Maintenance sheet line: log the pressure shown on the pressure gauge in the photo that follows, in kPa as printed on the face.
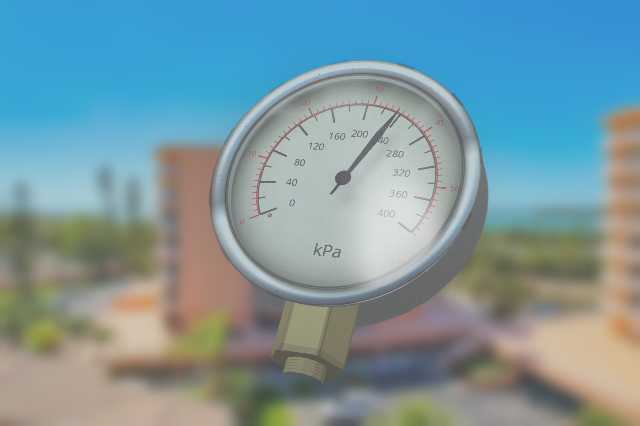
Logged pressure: 240 kPa
